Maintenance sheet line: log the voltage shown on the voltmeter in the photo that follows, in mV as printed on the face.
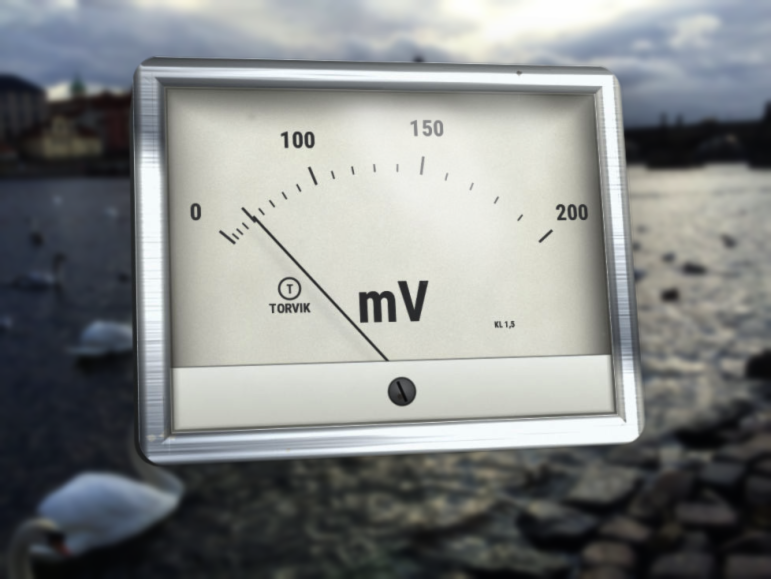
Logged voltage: 50 mV
